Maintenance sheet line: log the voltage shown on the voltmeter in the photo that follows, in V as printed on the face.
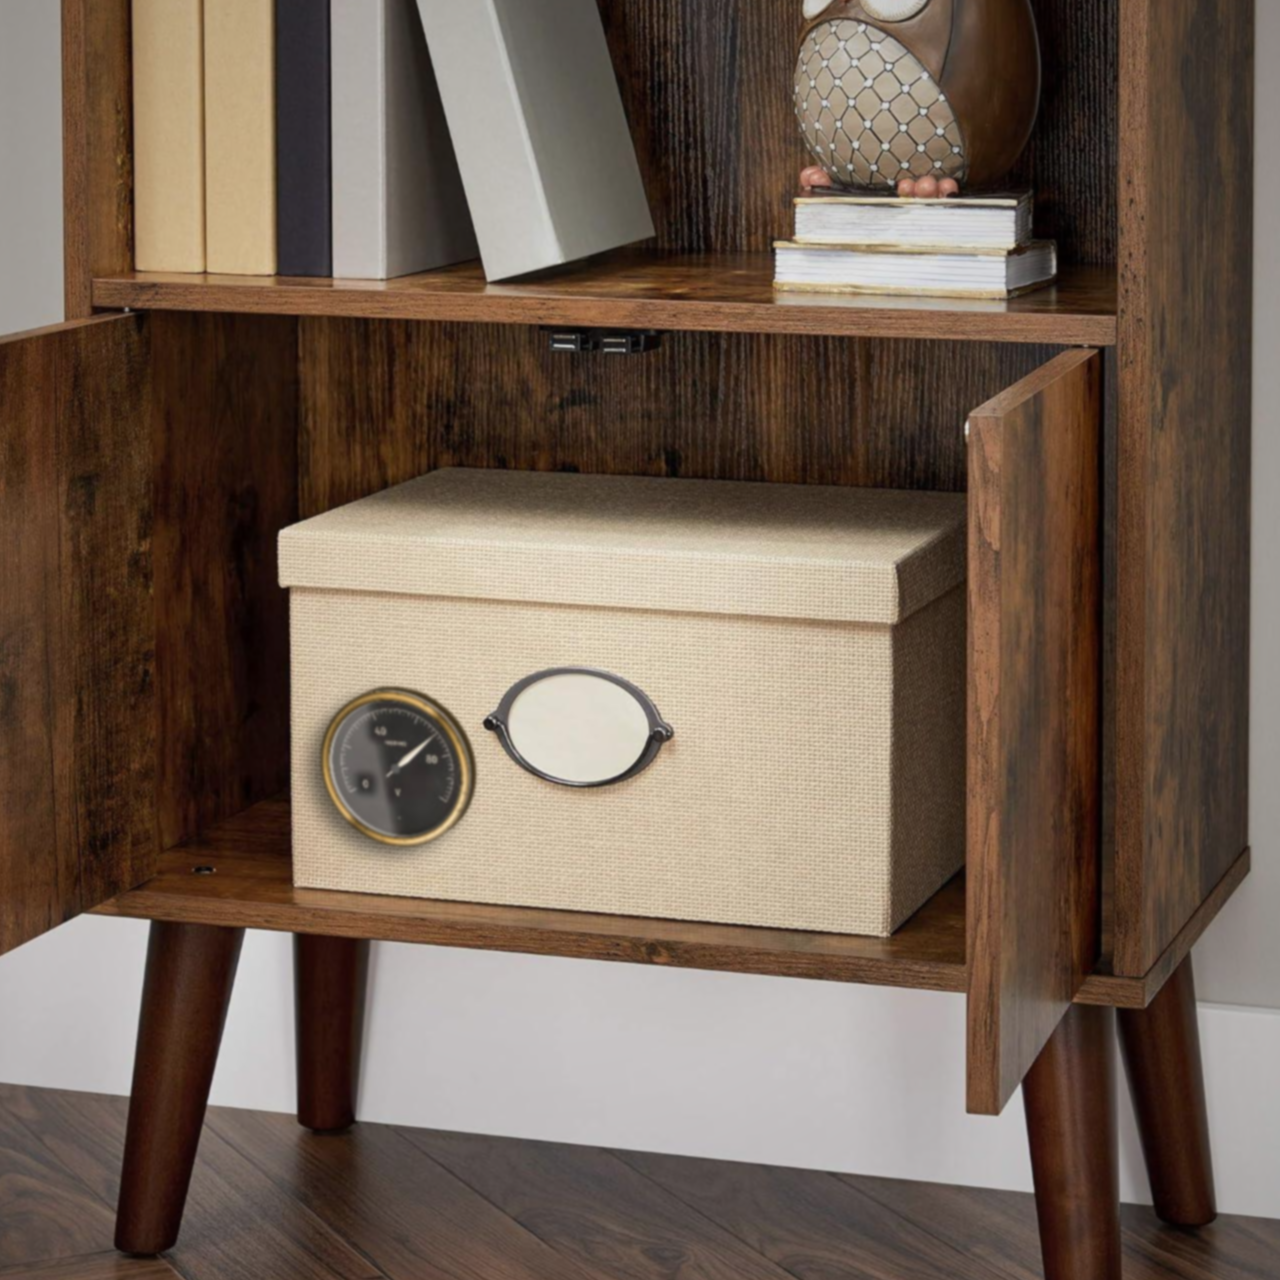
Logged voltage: 70 V
